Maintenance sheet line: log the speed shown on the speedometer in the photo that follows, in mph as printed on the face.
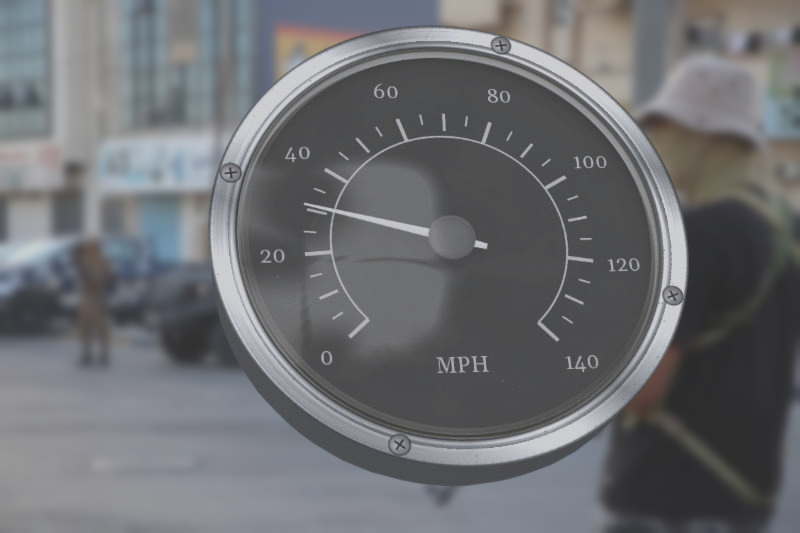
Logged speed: 30 mph
